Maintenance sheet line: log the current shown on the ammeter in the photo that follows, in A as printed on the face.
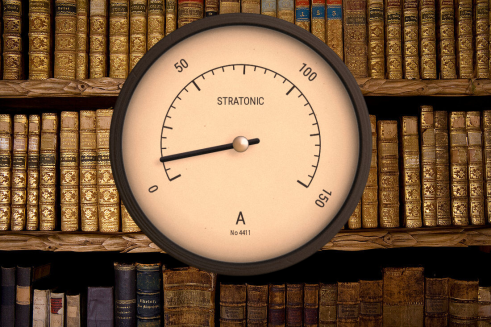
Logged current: 10 A
